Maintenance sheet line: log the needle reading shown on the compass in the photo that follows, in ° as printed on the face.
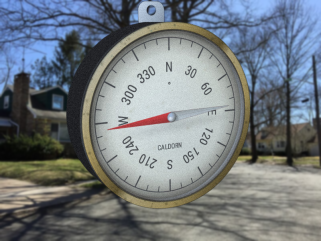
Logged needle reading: 265 °
